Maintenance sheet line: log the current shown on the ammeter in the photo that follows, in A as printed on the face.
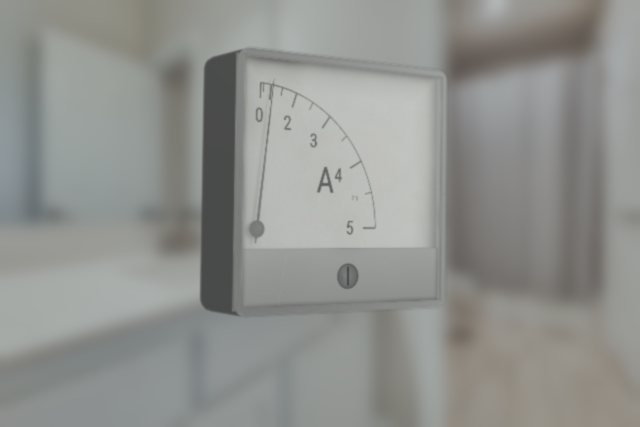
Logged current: 1 A
